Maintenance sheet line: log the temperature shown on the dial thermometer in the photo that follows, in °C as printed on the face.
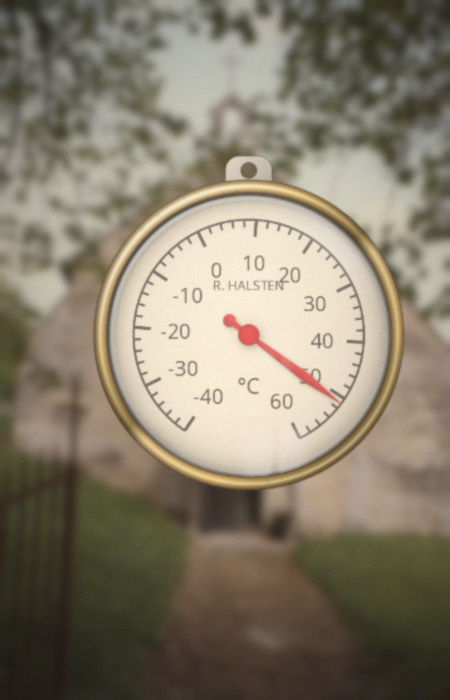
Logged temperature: 51 °C
